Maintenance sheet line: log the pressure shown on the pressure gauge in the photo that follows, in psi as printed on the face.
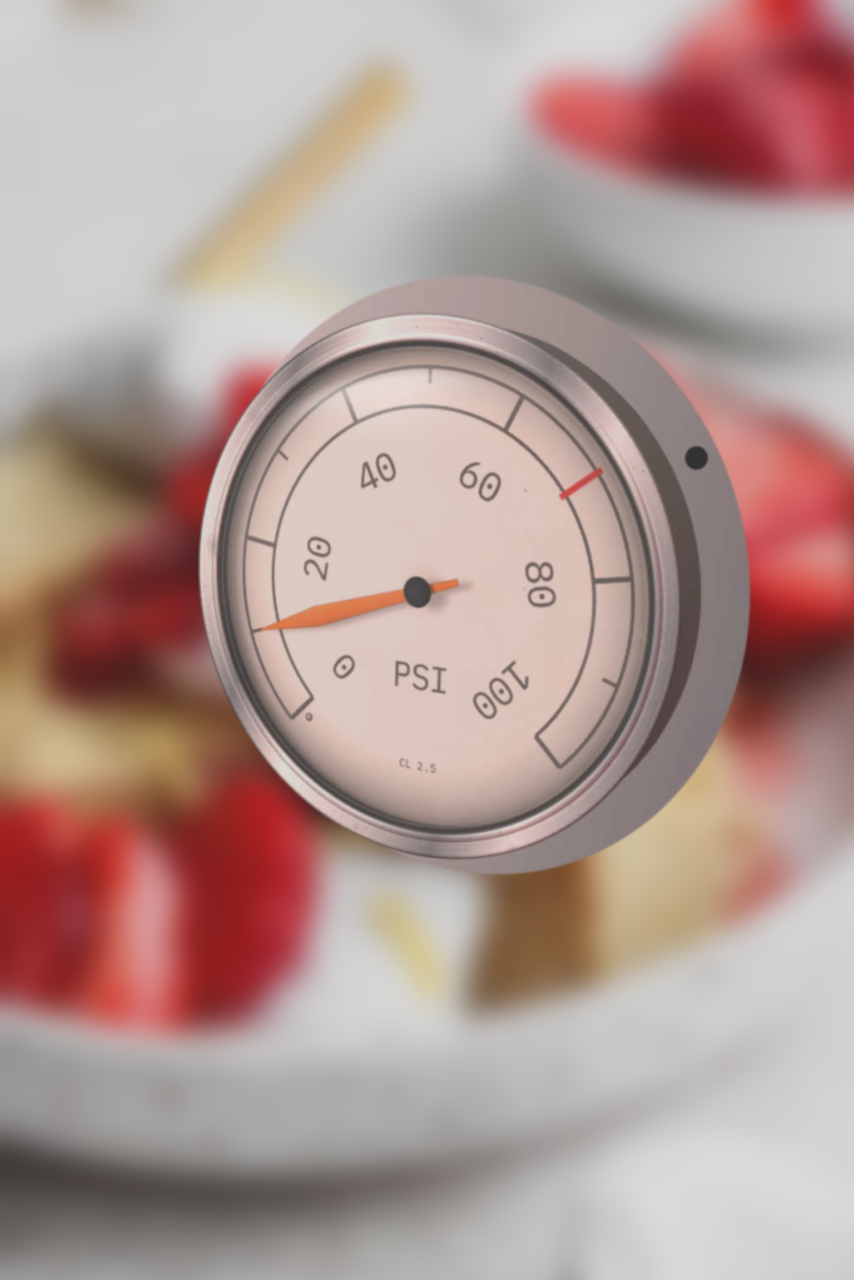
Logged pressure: 10 psi
